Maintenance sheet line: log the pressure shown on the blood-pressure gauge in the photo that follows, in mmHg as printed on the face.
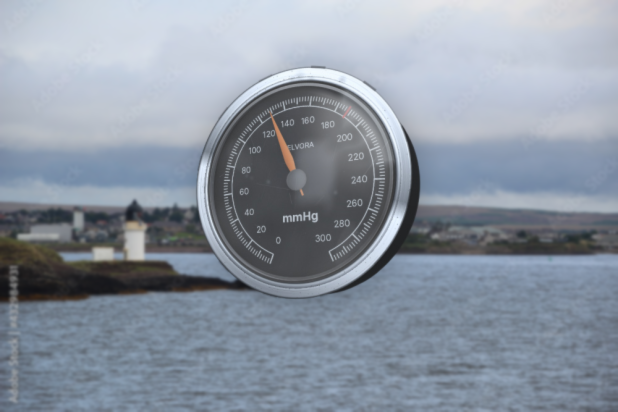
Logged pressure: 130 mmHg
